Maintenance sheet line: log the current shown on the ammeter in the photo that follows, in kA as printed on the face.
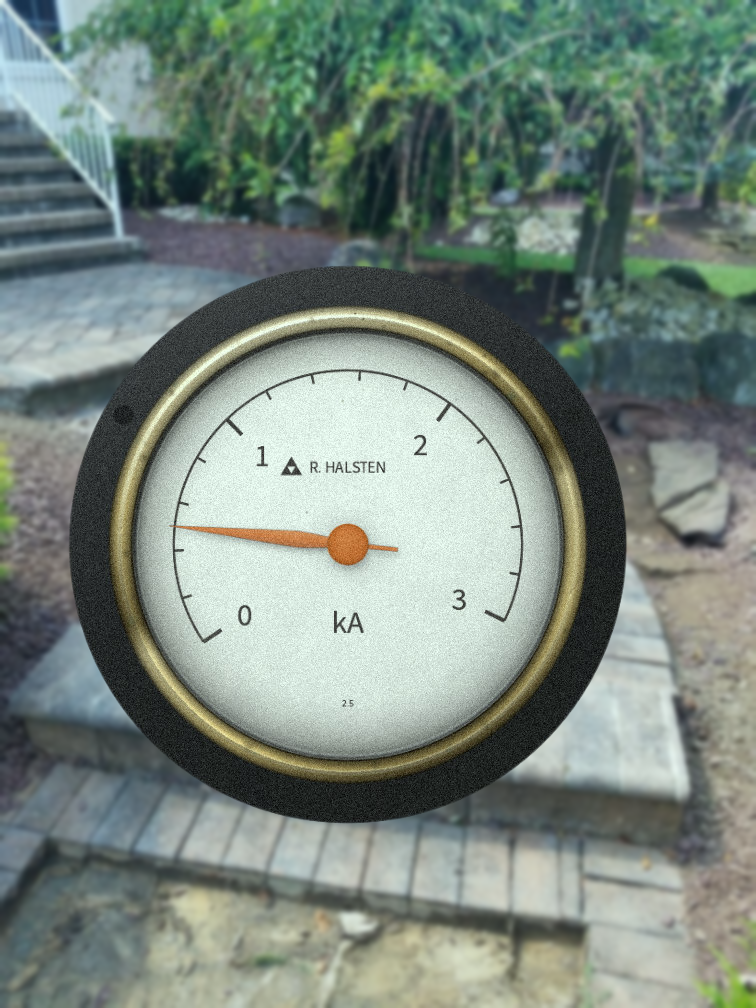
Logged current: 0.5 kA
